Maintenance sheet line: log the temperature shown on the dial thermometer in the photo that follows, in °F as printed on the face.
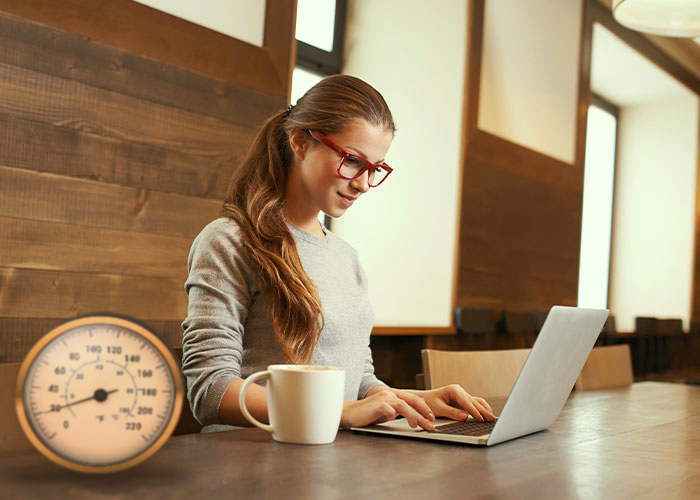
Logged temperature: 20 °F
